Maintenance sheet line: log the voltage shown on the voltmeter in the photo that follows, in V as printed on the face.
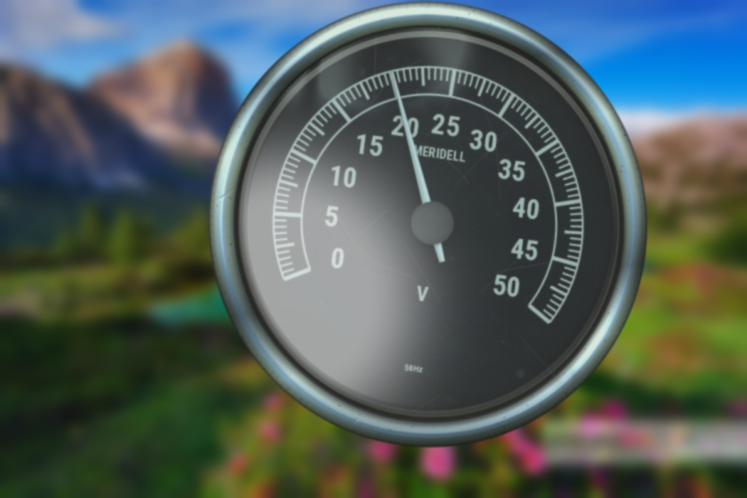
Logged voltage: 20 V
